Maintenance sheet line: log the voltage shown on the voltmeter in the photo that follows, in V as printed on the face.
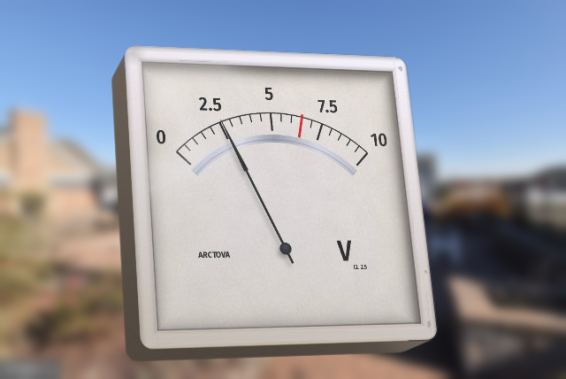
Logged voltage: 2.5 V
